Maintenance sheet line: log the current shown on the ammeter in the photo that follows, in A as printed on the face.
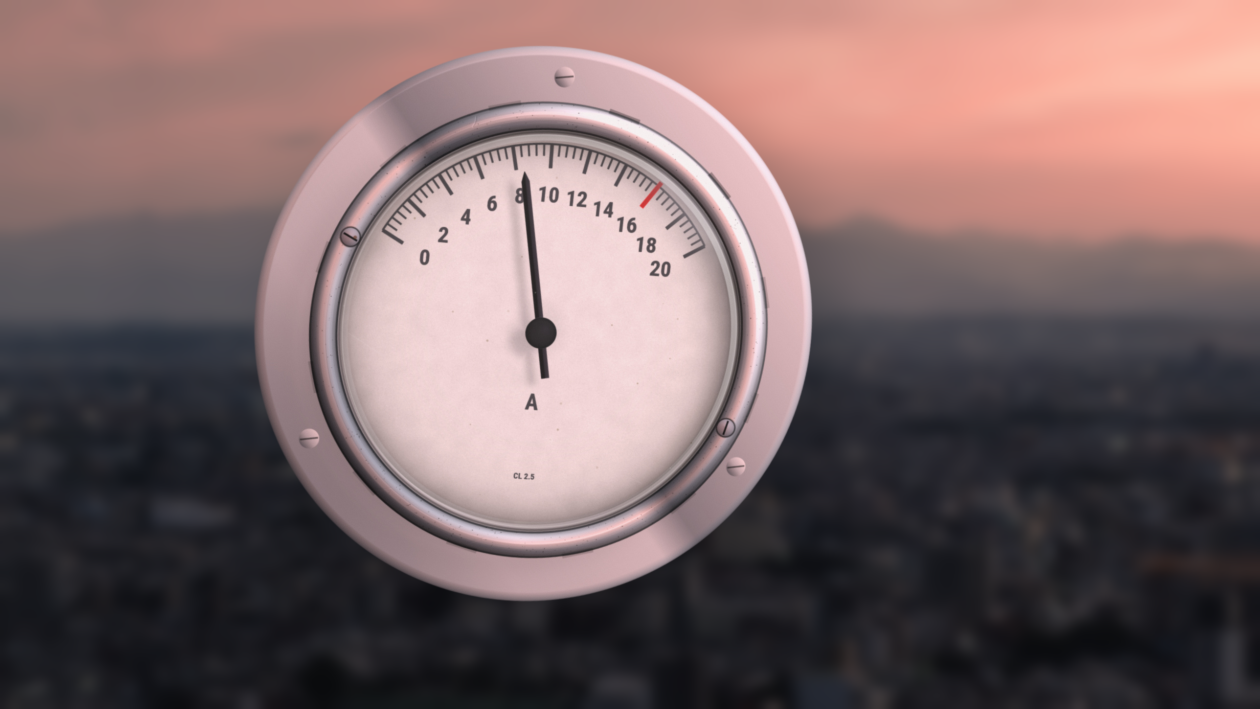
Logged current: 8.4 A
